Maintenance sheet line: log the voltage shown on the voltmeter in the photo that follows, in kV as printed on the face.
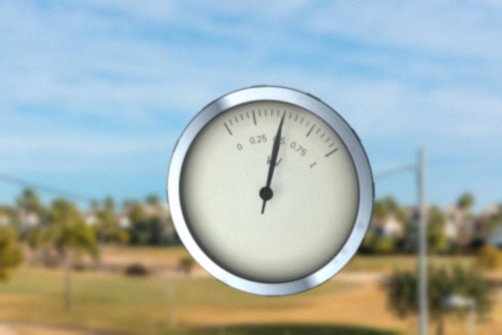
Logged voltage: 0.5 kV
